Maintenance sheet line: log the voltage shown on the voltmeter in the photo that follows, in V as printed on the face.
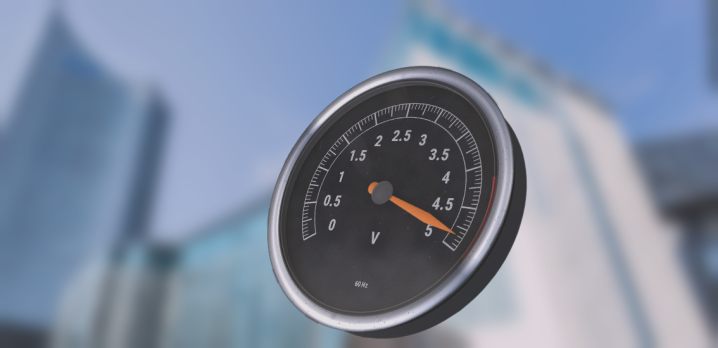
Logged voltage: 4.85 V
